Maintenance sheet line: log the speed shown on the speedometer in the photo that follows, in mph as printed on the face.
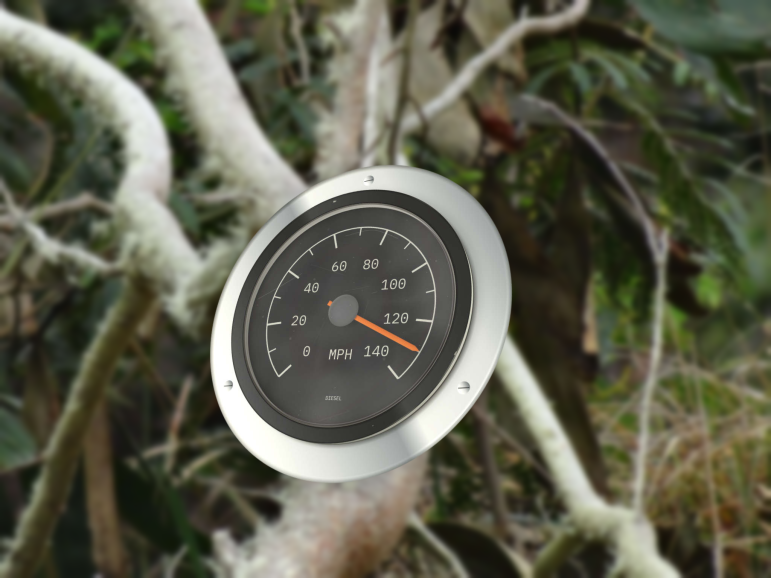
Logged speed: 130 mph
